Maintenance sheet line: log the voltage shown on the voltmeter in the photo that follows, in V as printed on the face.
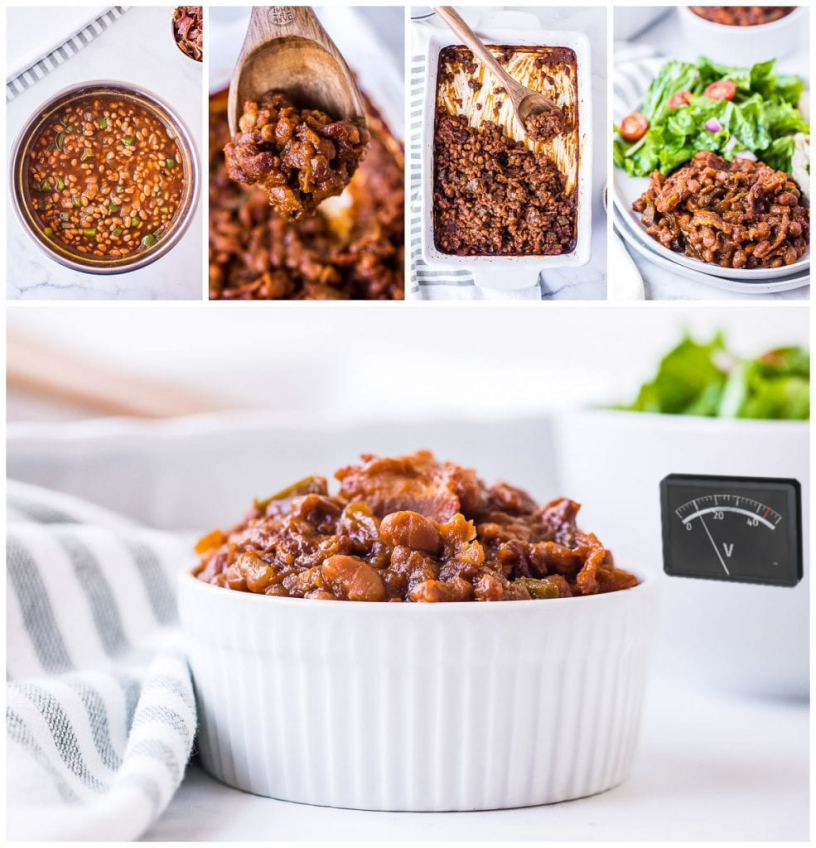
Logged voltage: 10 V
